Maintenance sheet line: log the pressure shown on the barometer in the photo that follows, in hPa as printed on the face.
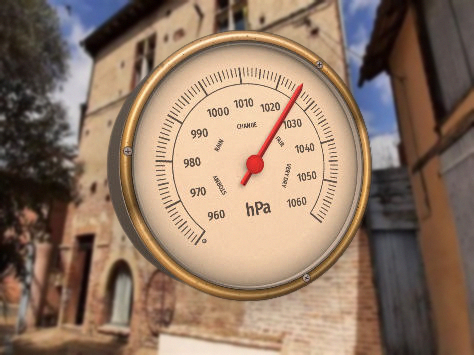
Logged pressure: 1025 hPa
